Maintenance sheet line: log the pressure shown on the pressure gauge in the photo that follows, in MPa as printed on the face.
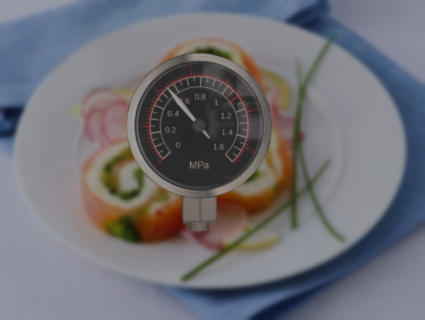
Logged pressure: 0.55 MPa
